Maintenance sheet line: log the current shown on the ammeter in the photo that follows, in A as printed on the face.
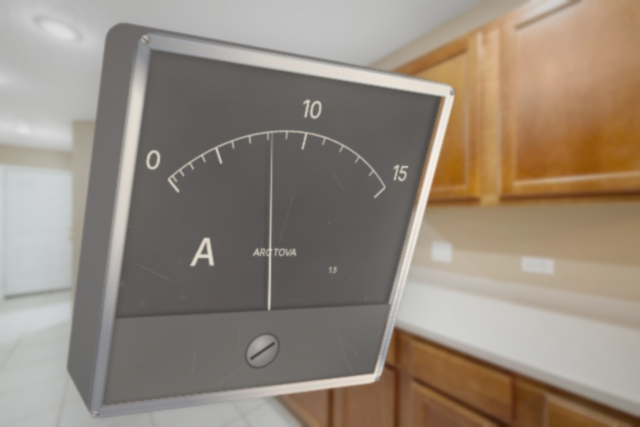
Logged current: 8 A
